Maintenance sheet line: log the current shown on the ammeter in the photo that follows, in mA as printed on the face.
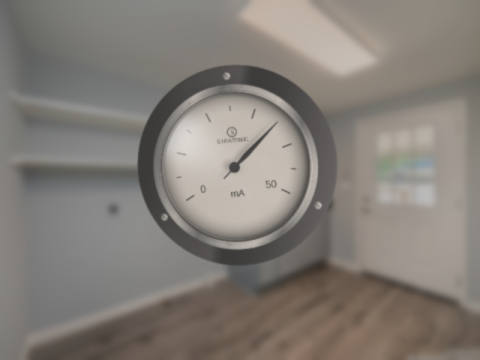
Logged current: 35 mA
